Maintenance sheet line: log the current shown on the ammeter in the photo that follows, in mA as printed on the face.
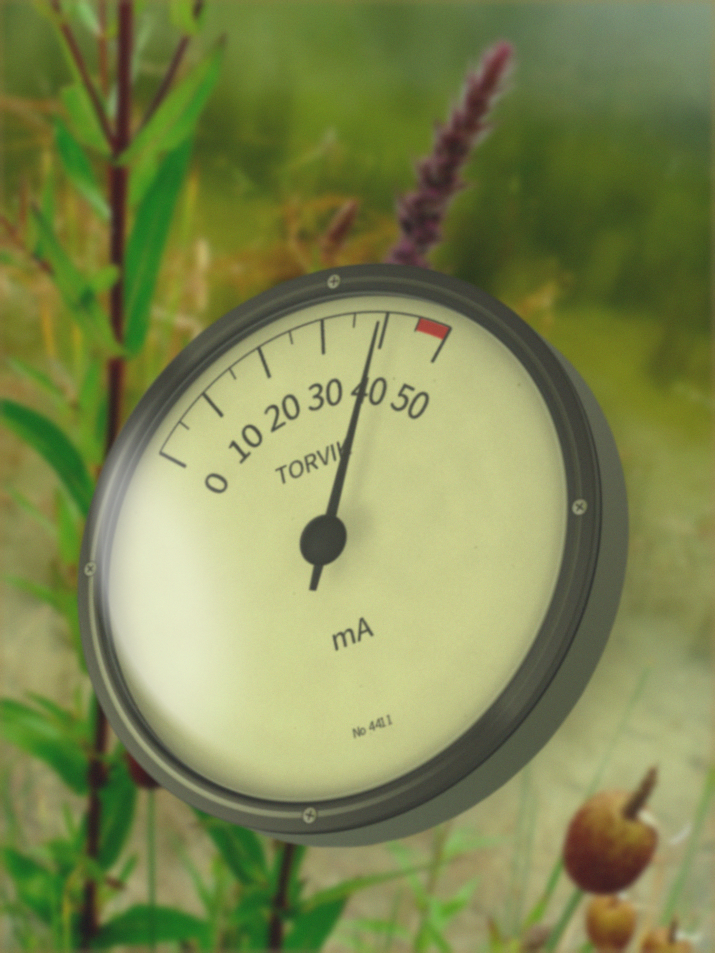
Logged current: 40 mA
